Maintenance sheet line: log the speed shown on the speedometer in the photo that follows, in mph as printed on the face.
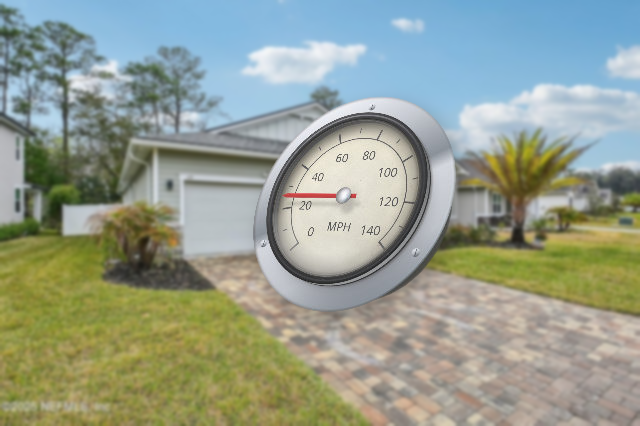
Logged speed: 25 mph
